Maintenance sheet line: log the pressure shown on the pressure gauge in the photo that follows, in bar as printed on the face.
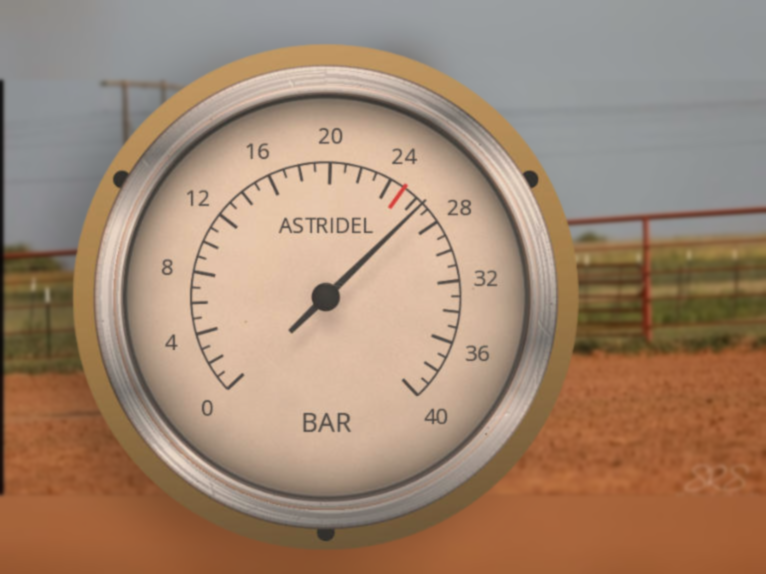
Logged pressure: 26.5 bar
